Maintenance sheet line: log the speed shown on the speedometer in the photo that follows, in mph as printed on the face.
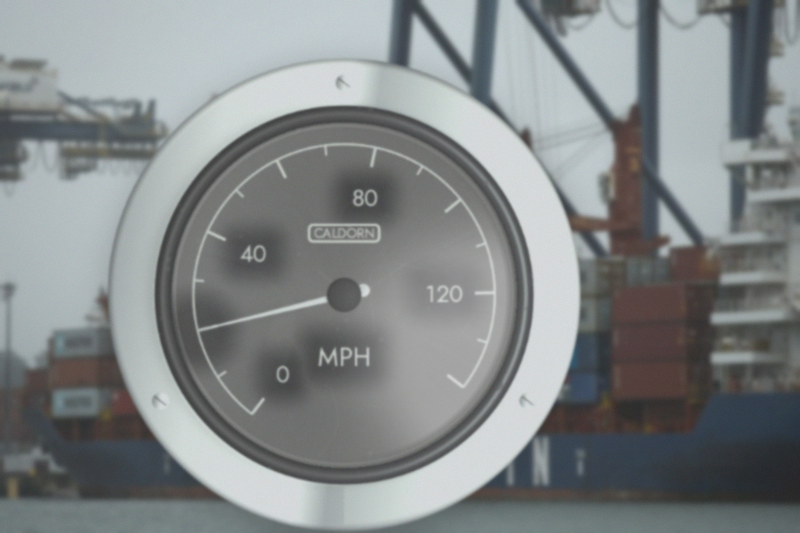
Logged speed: 20 mph
